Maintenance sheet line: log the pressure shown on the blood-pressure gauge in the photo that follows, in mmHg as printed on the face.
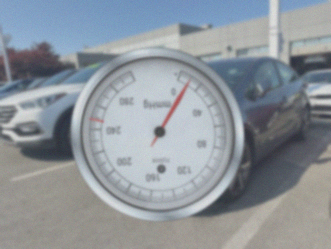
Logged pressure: 10 mmHg
